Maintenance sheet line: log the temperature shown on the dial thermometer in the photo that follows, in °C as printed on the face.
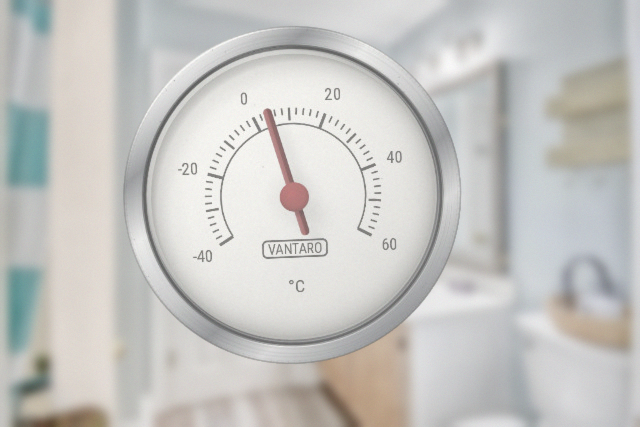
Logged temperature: 4 °C
